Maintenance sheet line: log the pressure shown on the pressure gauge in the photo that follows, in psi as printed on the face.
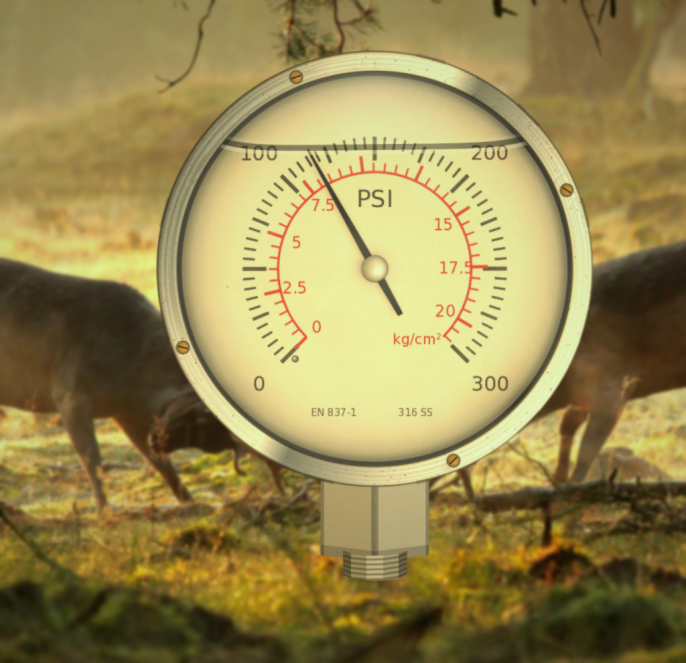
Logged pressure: 117.5 psi
